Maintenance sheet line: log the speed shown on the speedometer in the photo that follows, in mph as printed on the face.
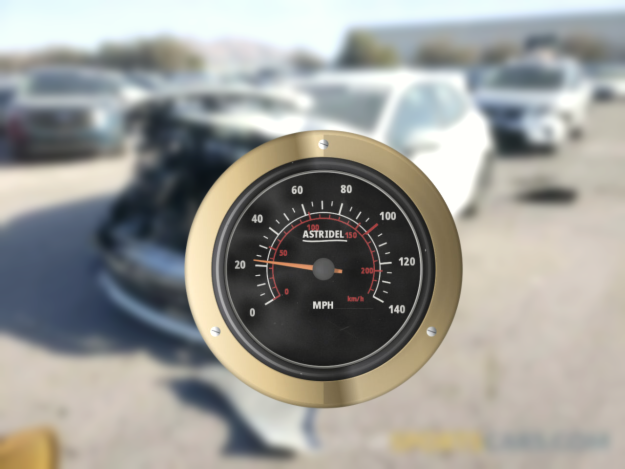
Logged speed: 22.5 mph
